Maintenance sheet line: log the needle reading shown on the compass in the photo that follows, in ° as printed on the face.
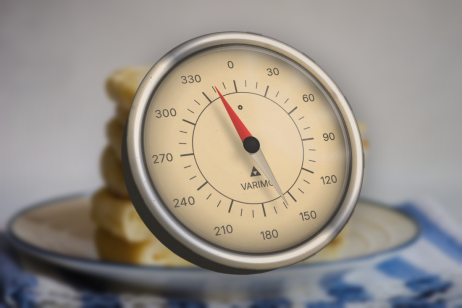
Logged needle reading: 340 °
